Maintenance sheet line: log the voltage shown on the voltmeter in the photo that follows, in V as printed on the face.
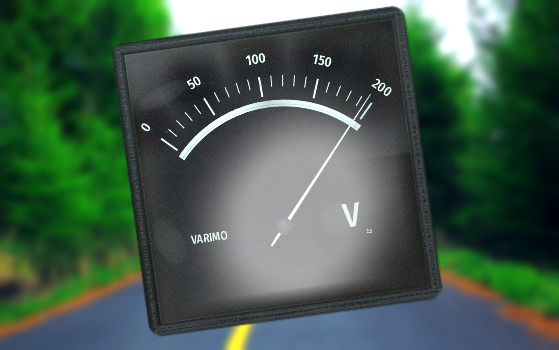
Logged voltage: 195 V
